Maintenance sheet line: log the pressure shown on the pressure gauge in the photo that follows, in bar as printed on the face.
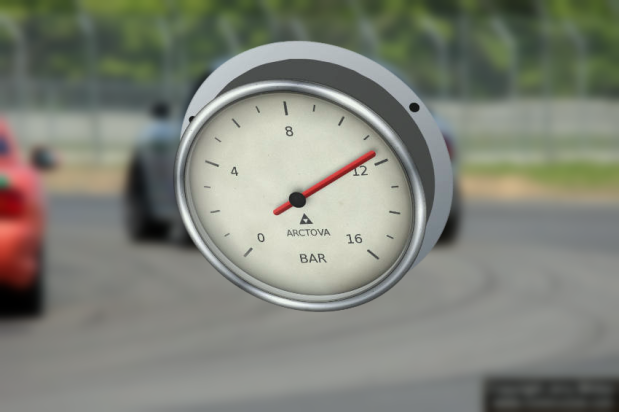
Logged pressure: 11.5 bar
